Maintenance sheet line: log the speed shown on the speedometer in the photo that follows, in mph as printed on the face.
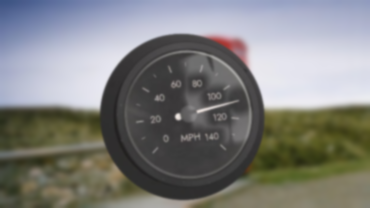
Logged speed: 110 mph
